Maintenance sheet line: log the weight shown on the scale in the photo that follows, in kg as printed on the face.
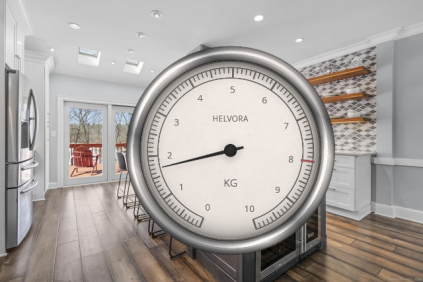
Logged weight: 1.7 kg
